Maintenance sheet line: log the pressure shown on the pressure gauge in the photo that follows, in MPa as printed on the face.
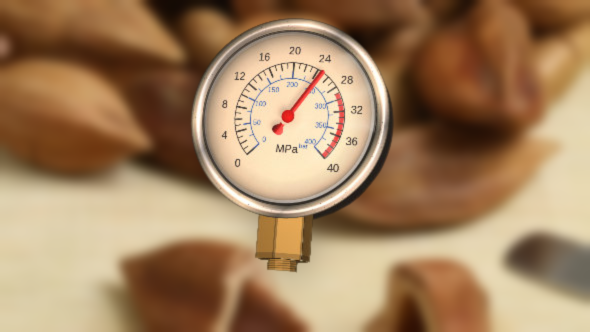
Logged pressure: 25 MPa
